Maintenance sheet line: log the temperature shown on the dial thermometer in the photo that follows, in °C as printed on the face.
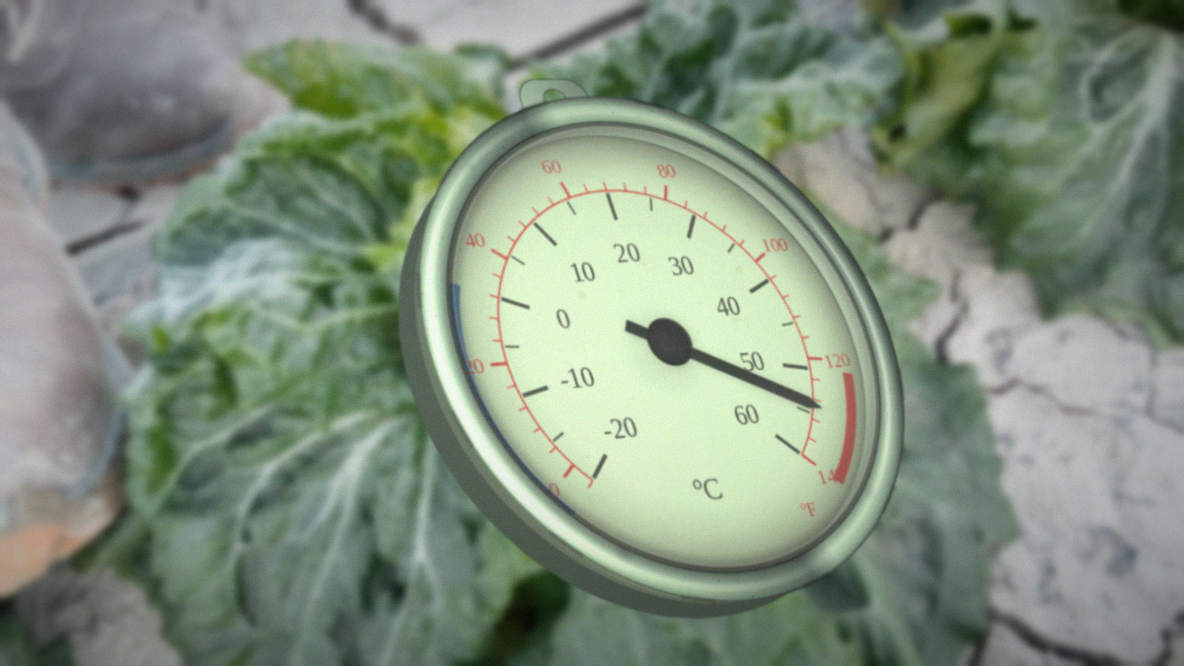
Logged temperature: 55 °C
